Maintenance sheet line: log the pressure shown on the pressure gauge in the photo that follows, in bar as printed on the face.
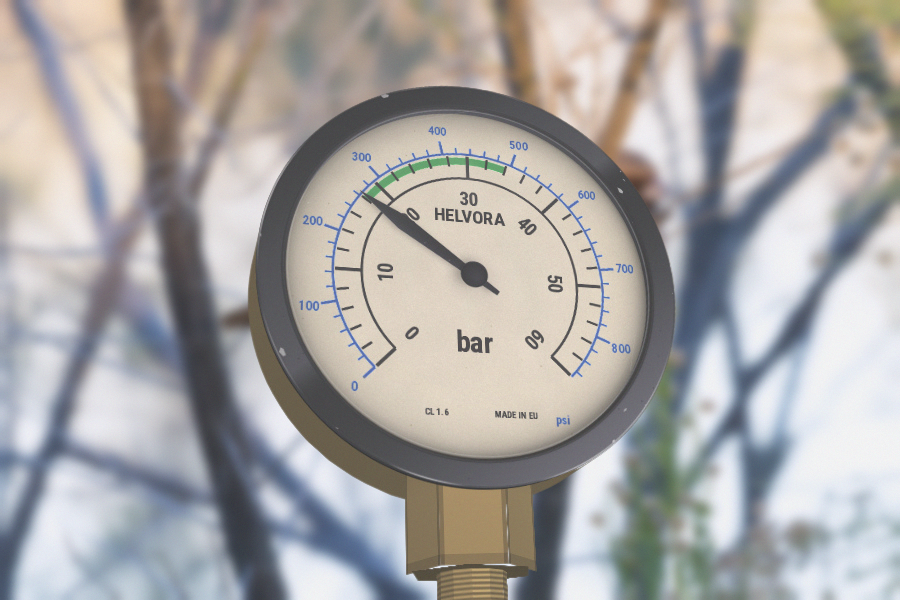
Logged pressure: 18 bar
